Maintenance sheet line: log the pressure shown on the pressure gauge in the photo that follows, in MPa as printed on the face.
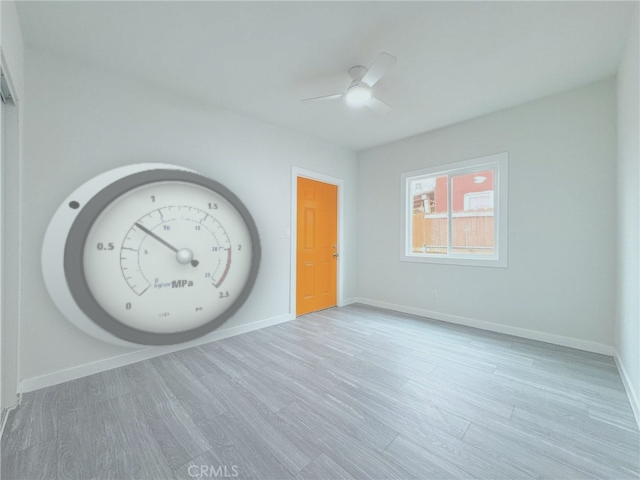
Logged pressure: 0.75 MPa
